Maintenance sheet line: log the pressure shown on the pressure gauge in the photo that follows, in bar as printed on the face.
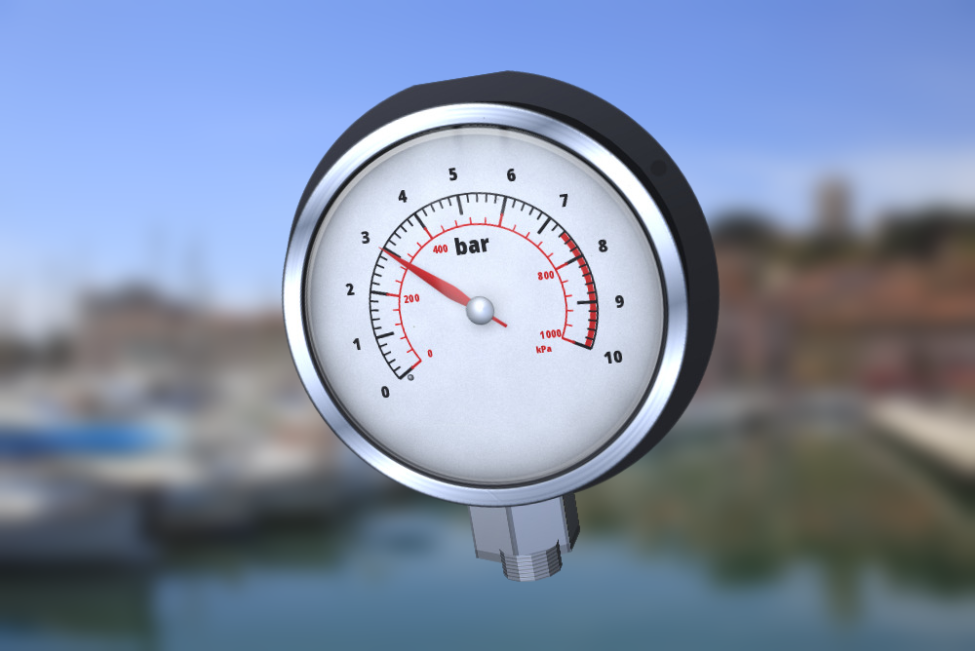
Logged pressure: 3 bar
